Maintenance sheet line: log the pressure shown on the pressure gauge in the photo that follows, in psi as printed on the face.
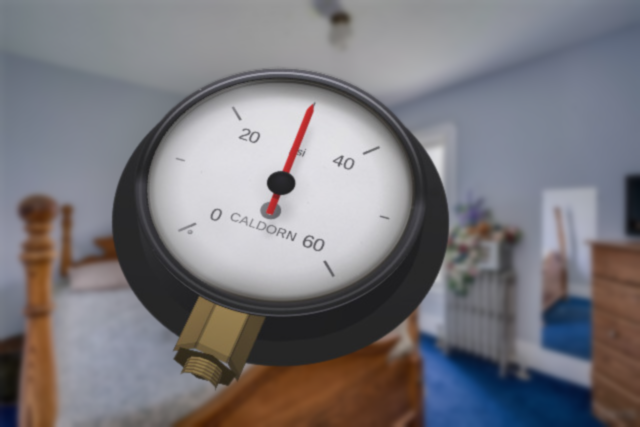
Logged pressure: 30 psi
